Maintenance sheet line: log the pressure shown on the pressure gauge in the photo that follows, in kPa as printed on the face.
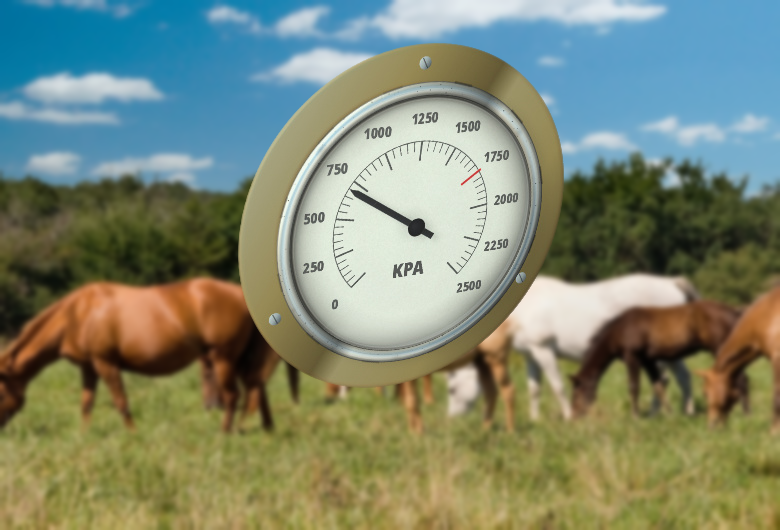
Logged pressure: 700 kPa
